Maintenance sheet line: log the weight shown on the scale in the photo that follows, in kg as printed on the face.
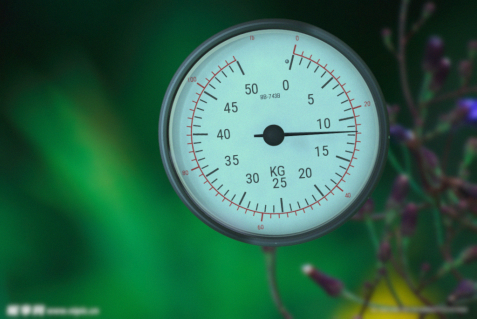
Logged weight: 11.5 kg
